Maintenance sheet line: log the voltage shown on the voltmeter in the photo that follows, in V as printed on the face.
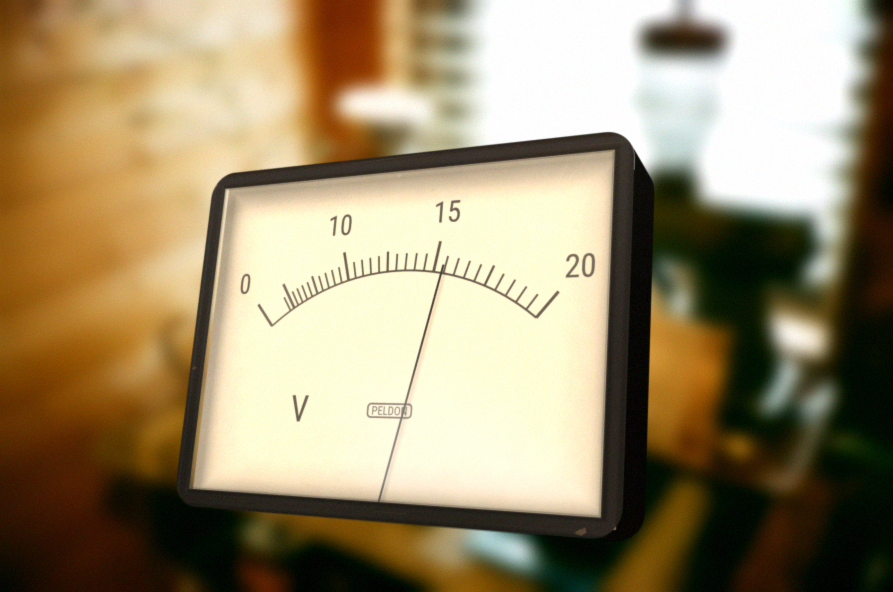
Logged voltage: 15.5 V
